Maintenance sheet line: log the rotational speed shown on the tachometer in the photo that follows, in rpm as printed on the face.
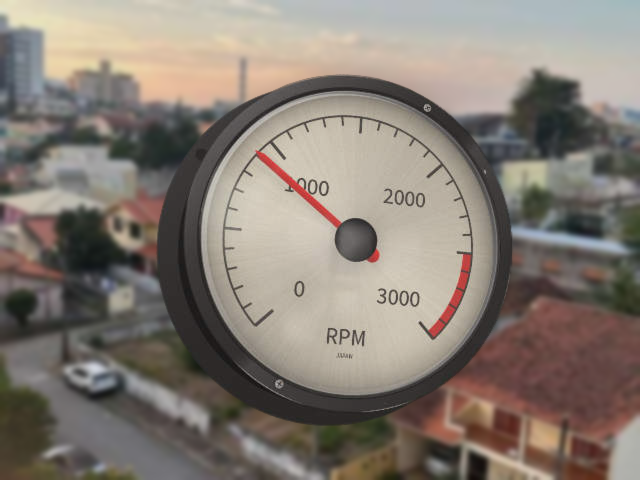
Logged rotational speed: 900 rpm
